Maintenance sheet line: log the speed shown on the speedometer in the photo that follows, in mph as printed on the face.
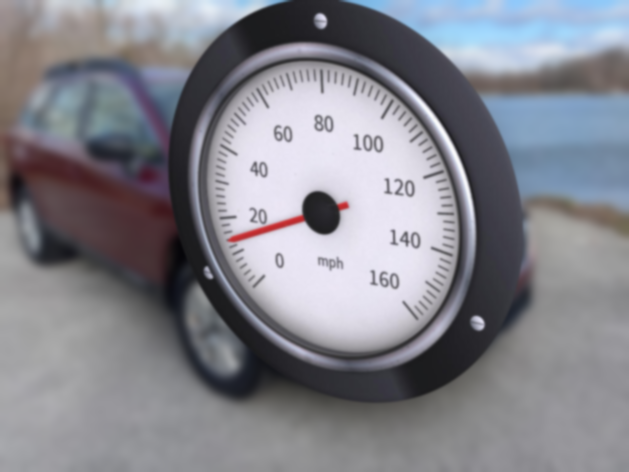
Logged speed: 14 mph
